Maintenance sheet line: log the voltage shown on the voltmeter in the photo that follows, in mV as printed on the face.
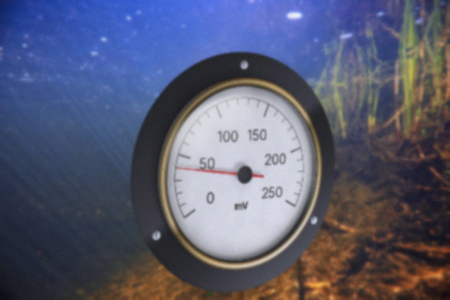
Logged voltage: 40 mV
